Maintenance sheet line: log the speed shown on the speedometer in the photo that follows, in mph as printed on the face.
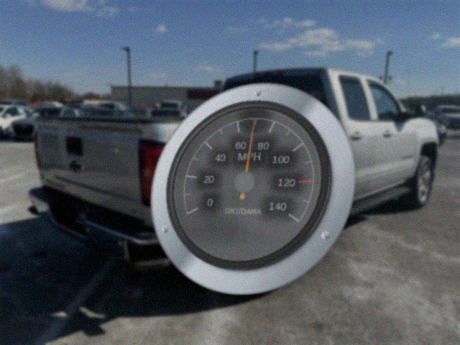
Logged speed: 70 mph
